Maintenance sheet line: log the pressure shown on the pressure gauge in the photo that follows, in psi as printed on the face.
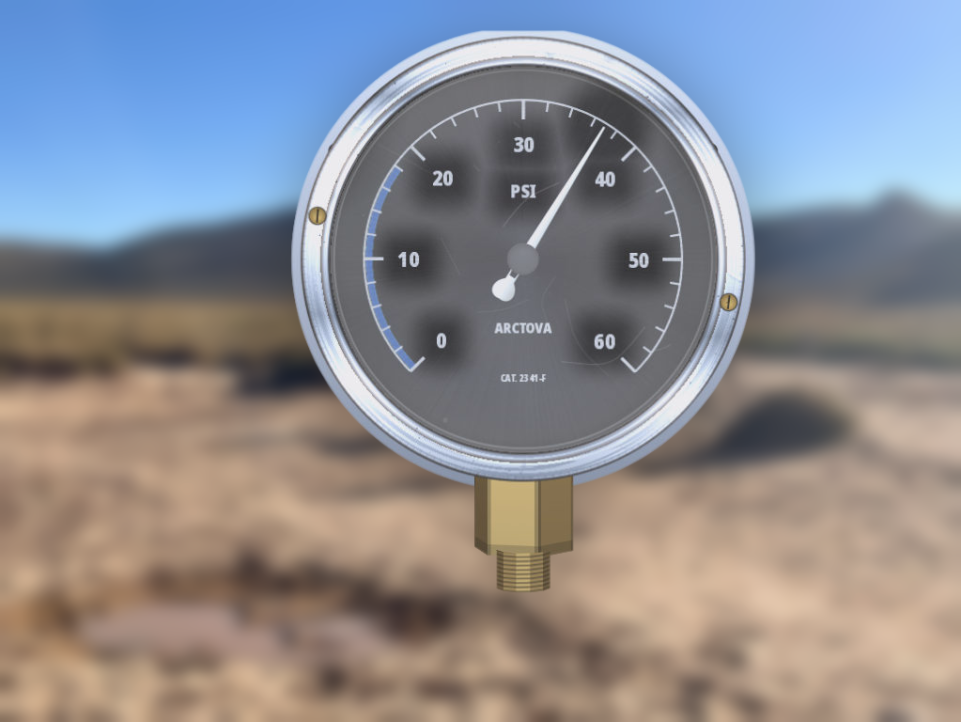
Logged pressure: 37 psi
